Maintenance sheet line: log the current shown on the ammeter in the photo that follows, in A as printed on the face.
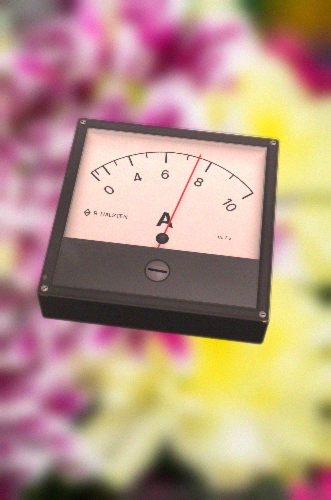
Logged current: 7.5 A
